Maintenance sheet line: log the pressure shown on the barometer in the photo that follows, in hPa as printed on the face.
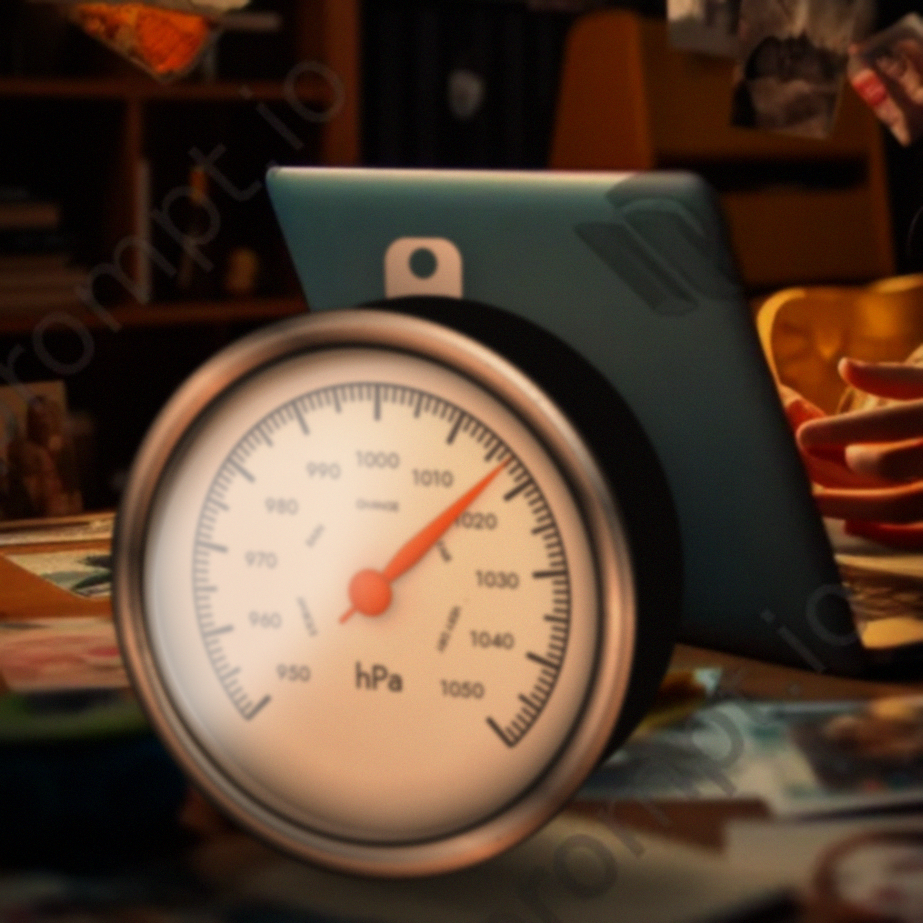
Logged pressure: 1017 hPa
